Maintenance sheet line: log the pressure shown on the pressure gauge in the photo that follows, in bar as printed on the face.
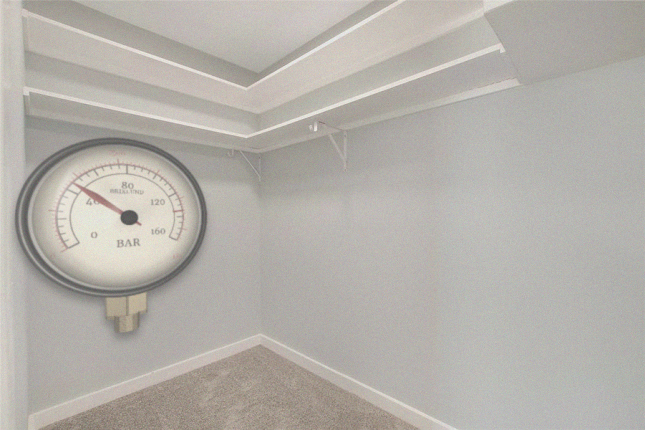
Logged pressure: 45 bar
